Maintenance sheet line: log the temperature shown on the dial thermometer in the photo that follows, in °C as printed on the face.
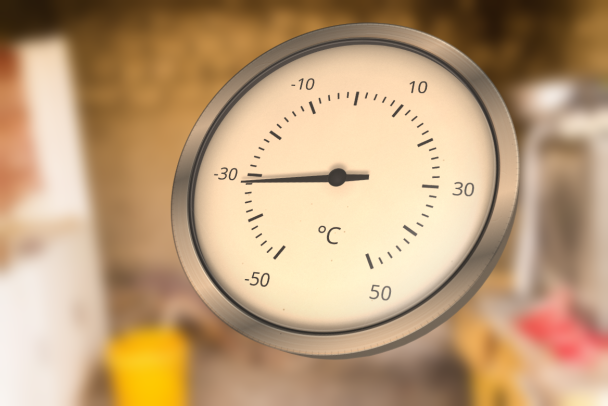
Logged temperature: -32 °C
